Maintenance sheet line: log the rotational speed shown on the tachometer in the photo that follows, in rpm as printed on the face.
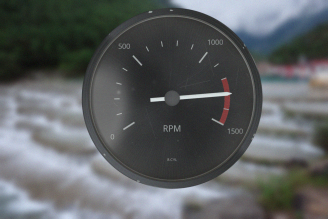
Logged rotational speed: 1300 rpm
